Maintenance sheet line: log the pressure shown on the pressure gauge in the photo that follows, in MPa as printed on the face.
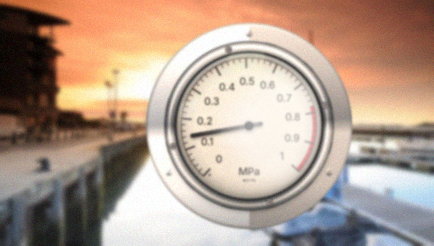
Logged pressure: 0.14 MPa
